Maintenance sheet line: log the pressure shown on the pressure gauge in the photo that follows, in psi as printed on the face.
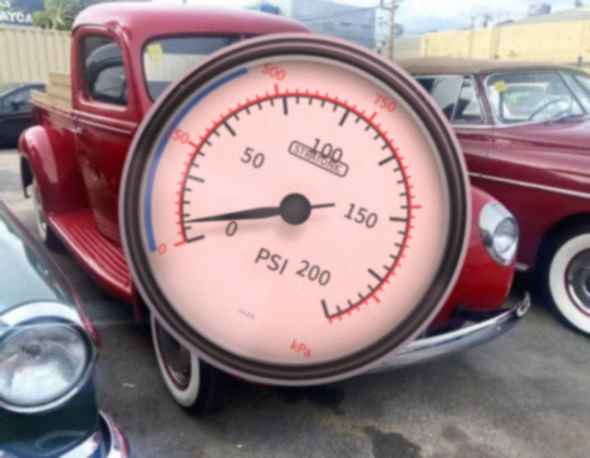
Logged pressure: 7.5 psi
